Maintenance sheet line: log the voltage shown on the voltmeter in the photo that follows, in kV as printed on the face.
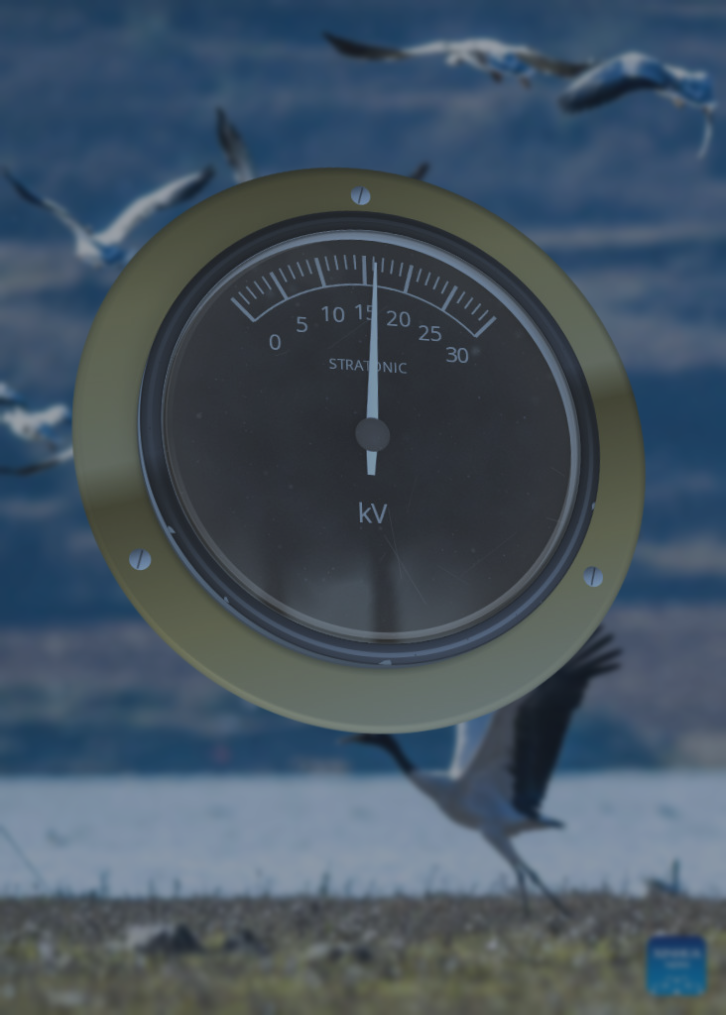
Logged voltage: 16 kV
